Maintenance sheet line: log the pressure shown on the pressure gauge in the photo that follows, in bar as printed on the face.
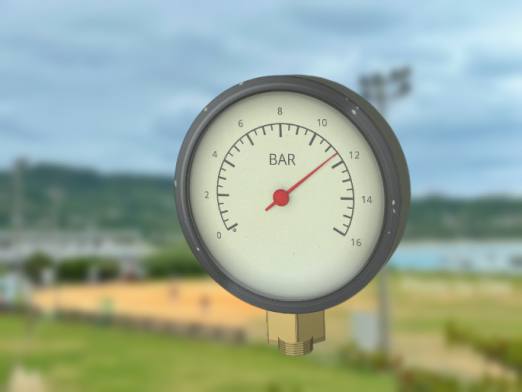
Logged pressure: 11.5 bar
